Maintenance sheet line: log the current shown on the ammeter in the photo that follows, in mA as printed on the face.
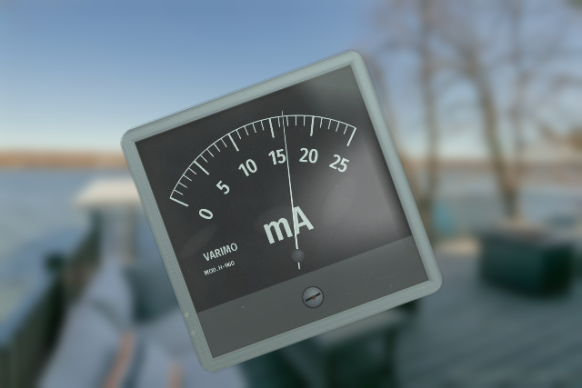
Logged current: 16.5 mA
